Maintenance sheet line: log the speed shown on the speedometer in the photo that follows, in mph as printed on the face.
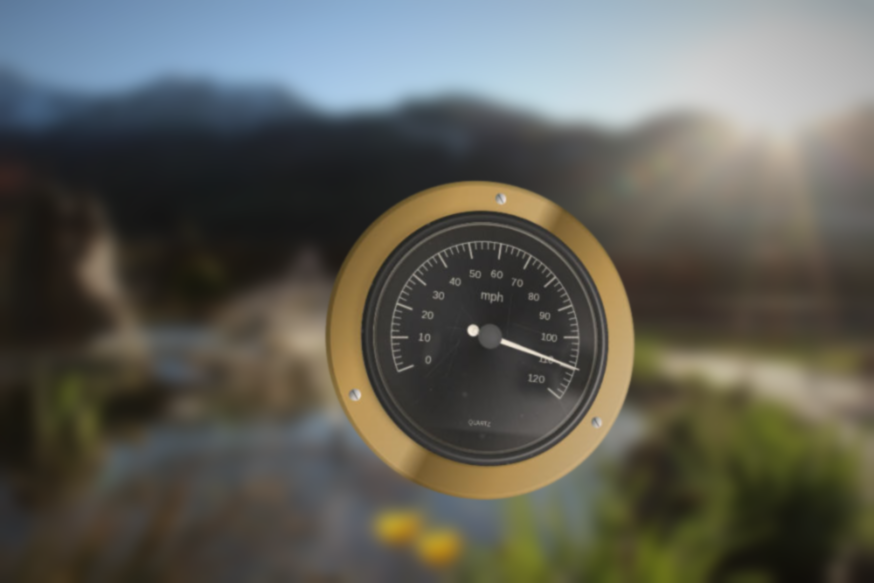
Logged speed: 110 mph
